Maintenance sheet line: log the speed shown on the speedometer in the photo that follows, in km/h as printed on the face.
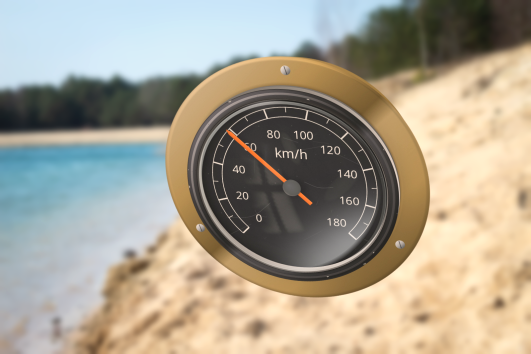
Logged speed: 60 km/h
